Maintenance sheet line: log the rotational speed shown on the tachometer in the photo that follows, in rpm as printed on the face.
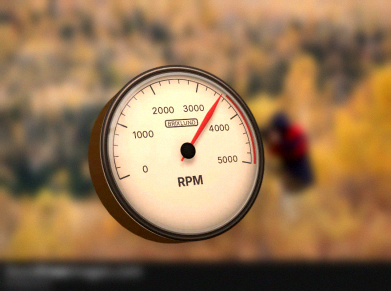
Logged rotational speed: 3500 rpm
